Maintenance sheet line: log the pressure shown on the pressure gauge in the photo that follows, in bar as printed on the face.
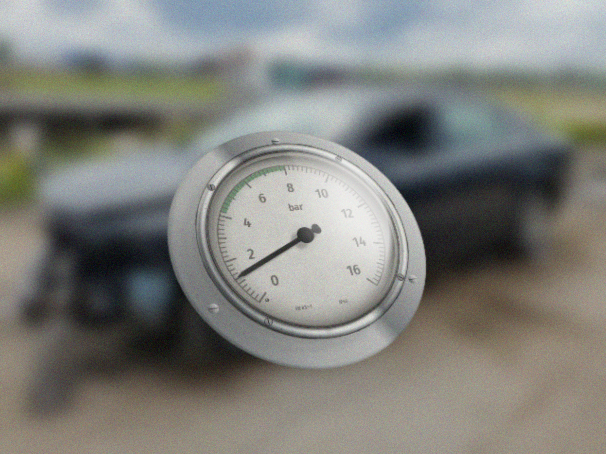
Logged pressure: 1.2 bar
